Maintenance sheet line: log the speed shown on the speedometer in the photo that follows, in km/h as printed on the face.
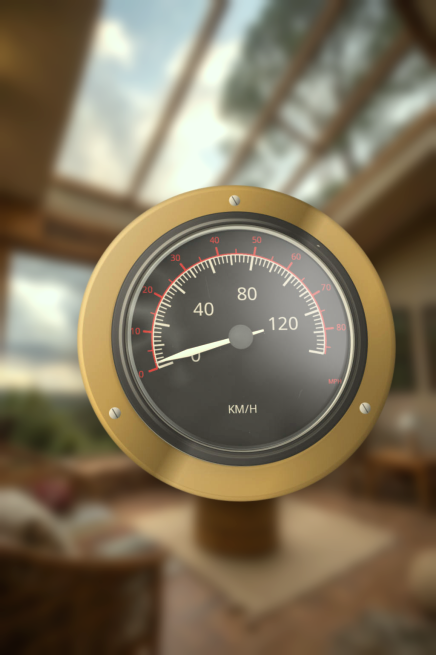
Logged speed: 2 km/h
